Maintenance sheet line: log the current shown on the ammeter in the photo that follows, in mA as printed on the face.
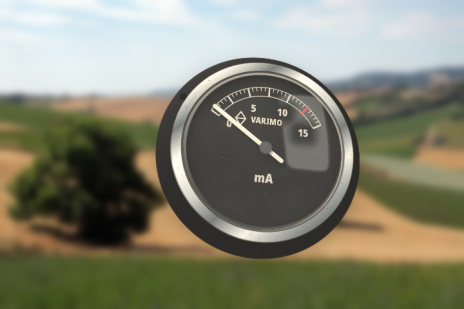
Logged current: 0.5 mA
